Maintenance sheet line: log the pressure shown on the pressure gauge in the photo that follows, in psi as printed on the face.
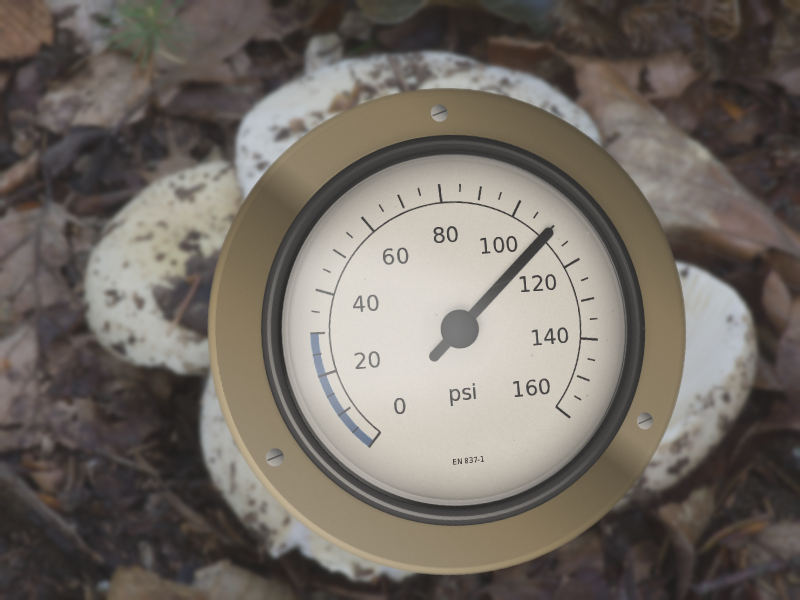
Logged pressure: 110 psi
